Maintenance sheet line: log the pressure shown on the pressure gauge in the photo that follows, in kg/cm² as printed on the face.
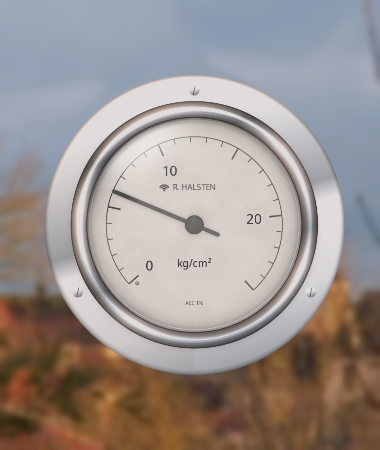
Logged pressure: 6 kg/cm²
